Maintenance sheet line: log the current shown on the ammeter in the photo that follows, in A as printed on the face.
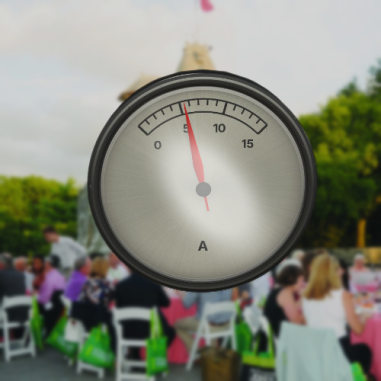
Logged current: 5.5 A
